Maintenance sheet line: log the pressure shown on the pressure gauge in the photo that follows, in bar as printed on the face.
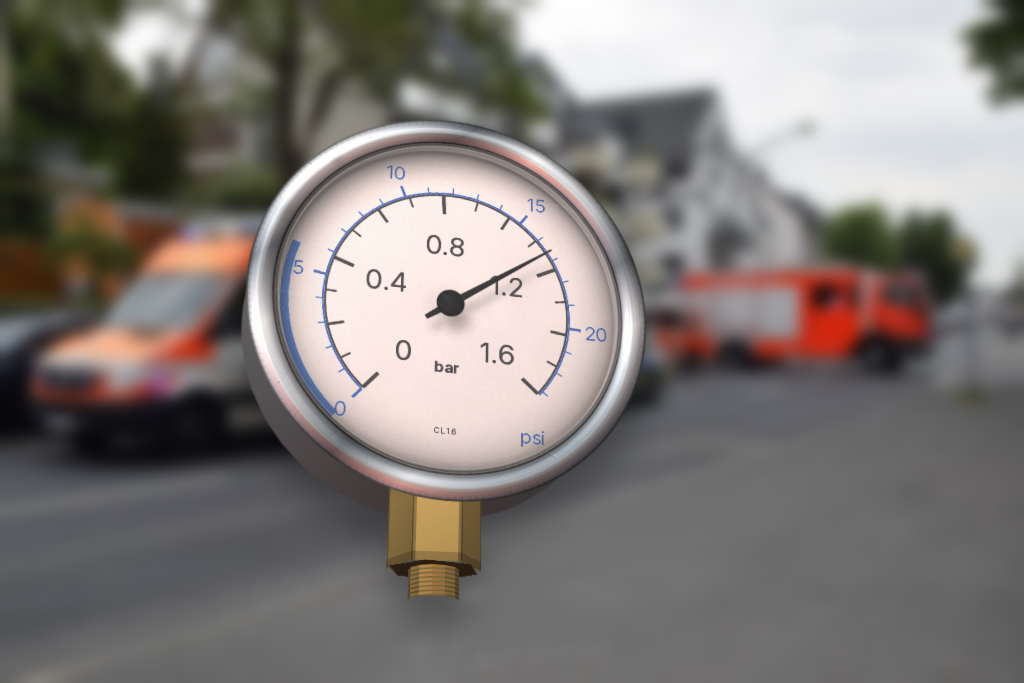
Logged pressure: 1.15 bar
